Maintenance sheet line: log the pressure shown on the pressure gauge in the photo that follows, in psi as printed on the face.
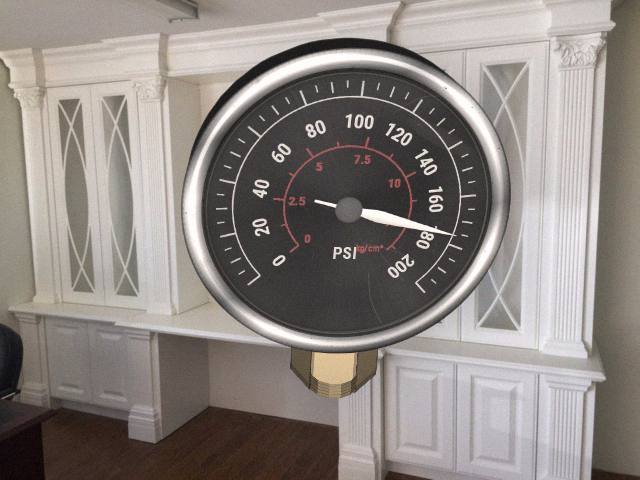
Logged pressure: 175 psi
